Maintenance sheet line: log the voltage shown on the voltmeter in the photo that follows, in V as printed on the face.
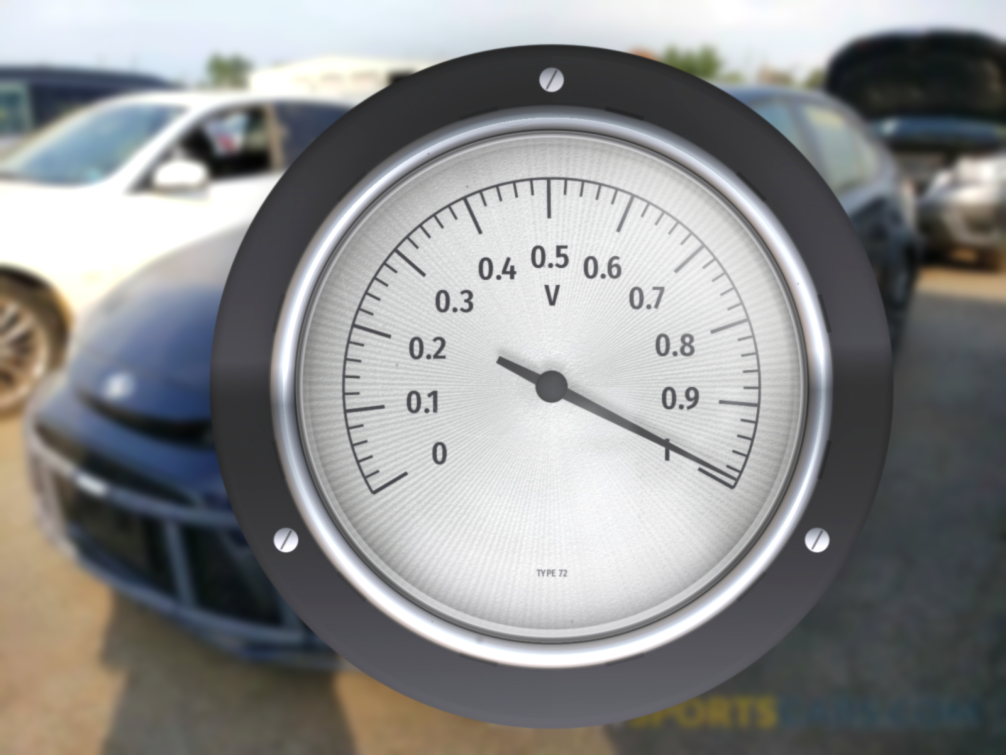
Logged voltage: 0.99 V
